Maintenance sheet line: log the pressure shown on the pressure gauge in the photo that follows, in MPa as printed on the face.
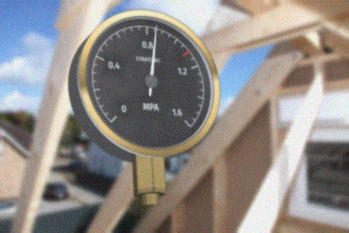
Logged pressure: 0.85 MPa
